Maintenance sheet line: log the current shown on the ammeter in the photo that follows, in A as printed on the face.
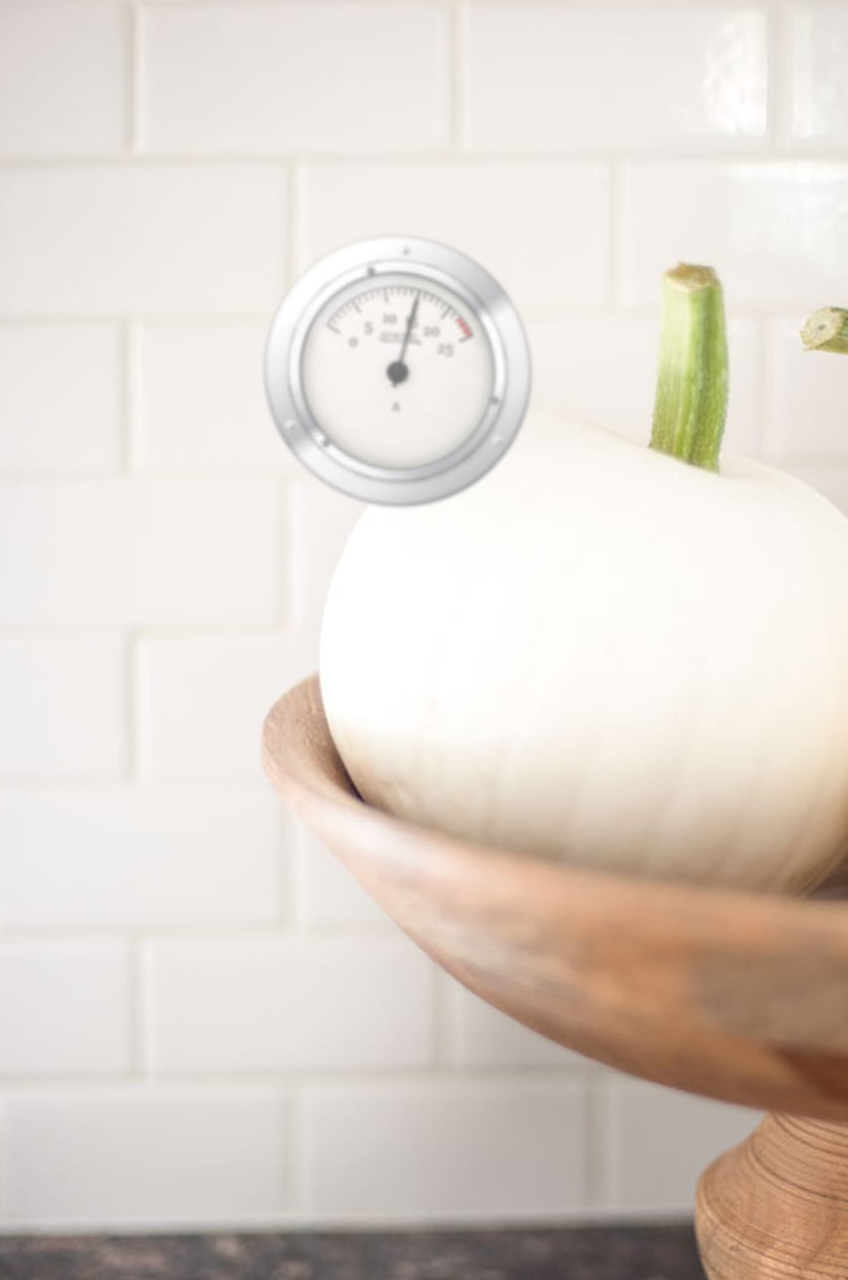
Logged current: 15 A
